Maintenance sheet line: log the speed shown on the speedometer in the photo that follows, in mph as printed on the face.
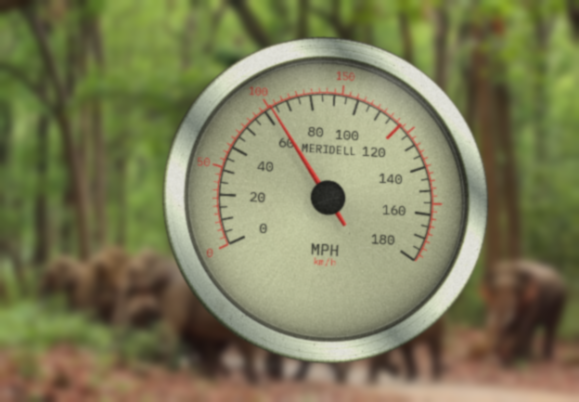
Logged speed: 62.5 mph
